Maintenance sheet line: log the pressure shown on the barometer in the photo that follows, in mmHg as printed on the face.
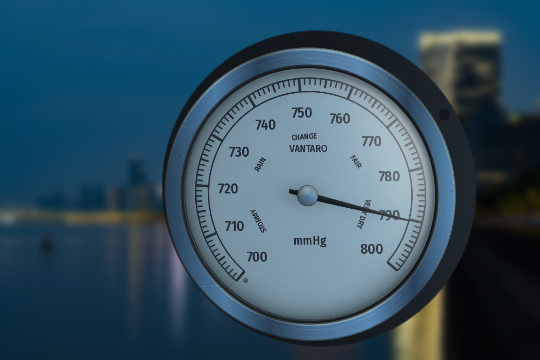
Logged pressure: 790 mmHg
